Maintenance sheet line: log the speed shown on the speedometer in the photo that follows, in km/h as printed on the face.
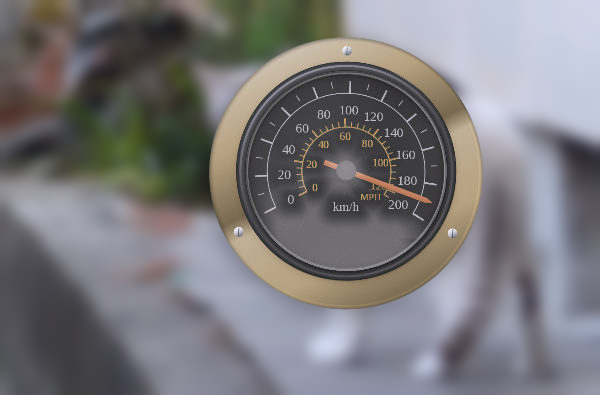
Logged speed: 190 km/h
